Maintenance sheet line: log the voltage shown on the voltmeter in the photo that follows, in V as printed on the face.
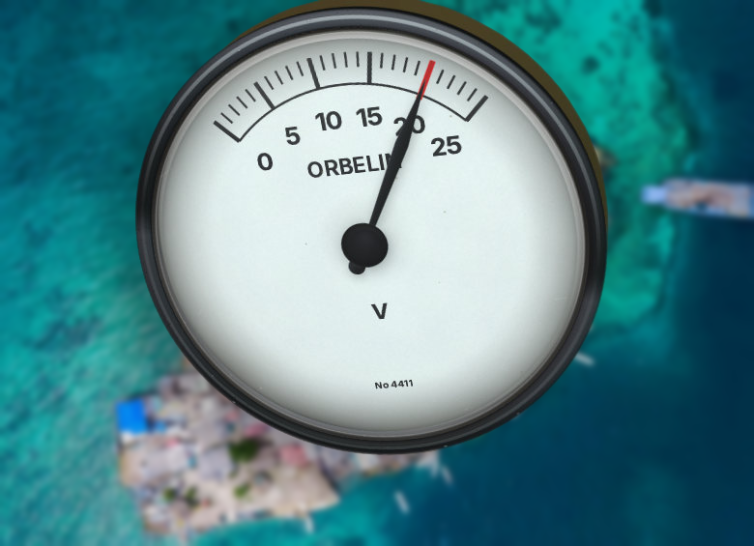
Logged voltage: 20 V
